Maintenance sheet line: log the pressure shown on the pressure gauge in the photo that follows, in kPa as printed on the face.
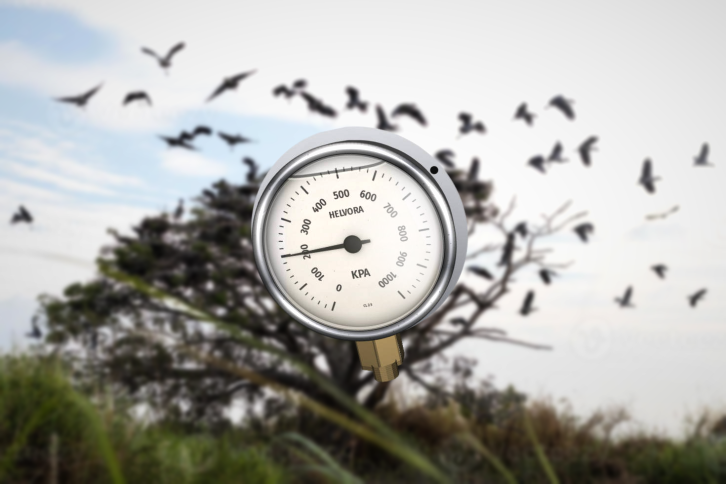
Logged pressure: 200 kPa
